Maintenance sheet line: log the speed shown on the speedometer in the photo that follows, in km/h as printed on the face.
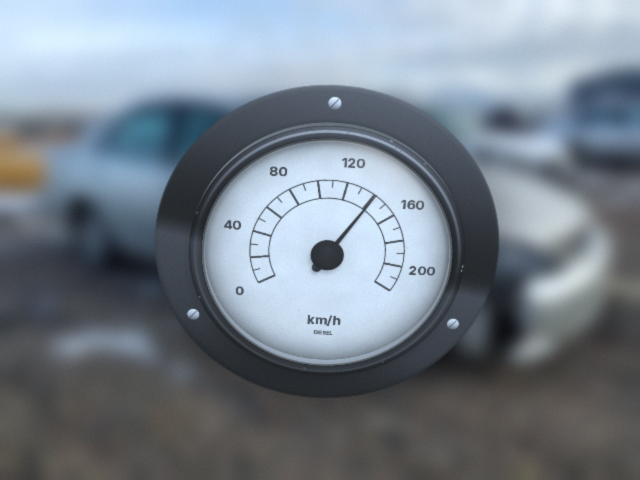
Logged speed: 140 km/h
